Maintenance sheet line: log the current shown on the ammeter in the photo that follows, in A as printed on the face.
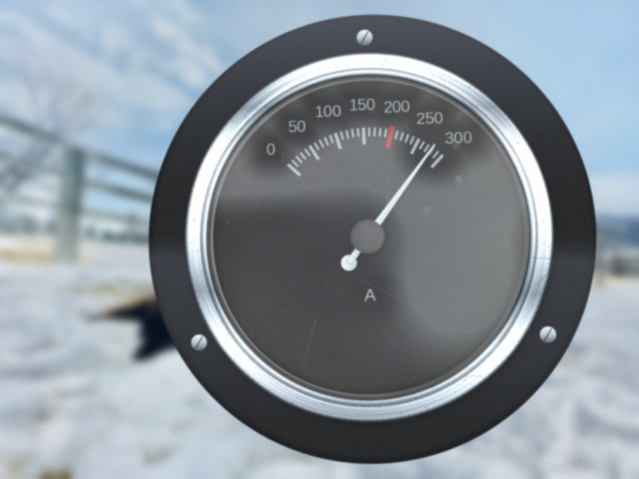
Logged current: 280 A
